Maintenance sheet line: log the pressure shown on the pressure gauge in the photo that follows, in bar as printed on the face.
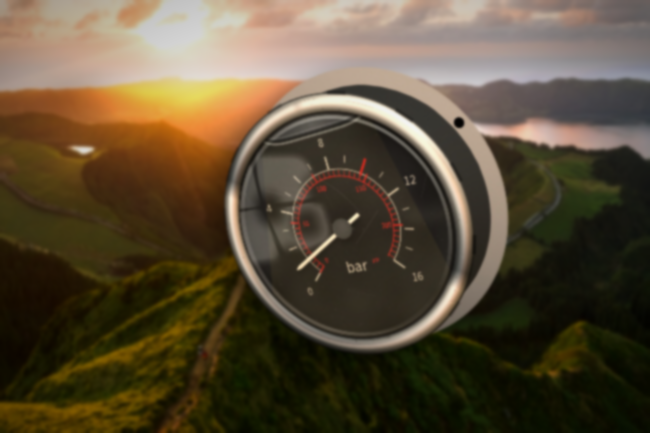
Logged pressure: 1 bar
